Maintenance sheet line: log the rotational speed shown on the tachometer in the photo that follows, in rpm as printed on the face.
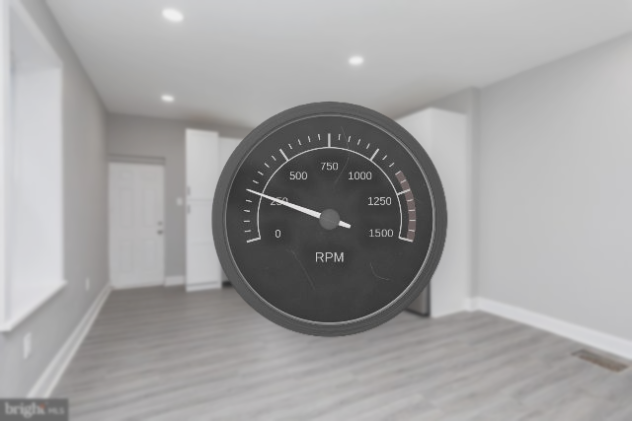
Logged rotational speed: 250 rpm
